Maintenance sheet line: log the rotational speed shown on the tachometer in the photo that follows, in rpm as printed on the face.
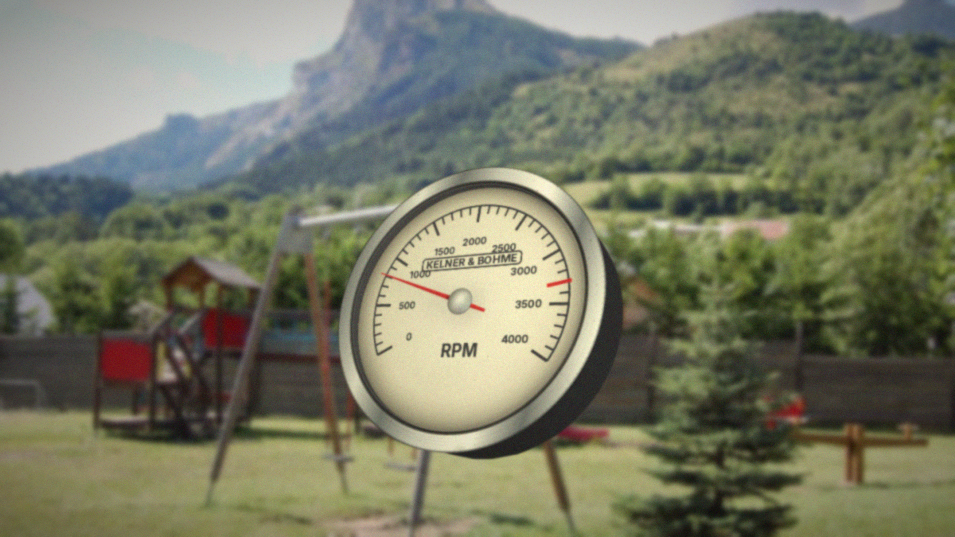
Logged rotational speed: 800 rpm
